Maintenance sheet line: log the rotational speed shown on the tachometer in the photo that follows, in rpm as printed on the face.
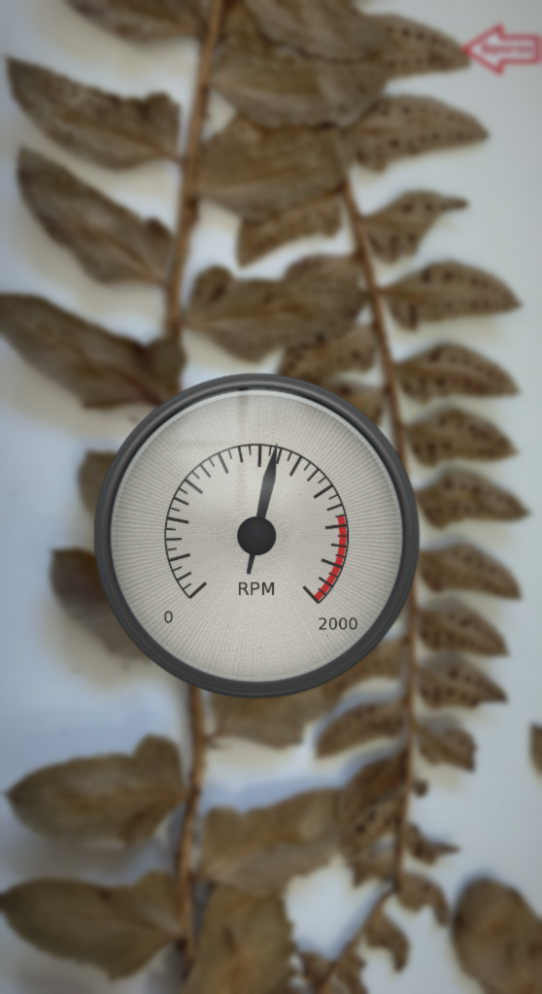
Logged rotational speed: 1075 rpm
